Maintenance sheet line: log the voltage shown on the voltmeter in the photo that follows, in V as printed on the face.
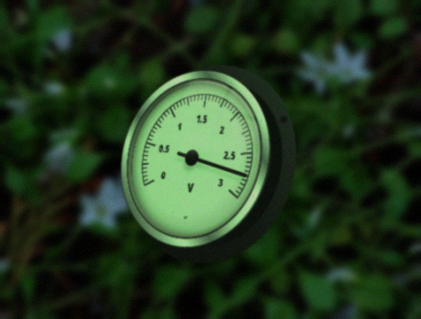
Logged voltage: 2.75 V
